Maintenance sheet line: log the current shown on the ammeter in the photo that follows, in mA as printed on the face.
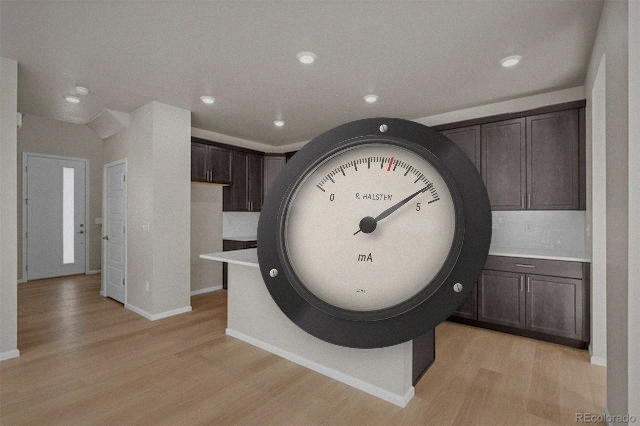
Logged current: 4.5 mA
